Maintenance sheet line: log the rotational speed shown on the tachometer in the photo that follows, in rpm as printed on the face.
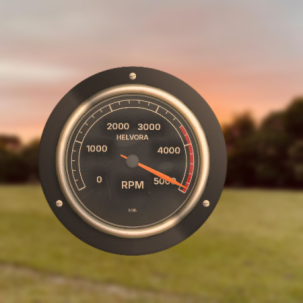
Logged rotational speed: 4900 rpm
